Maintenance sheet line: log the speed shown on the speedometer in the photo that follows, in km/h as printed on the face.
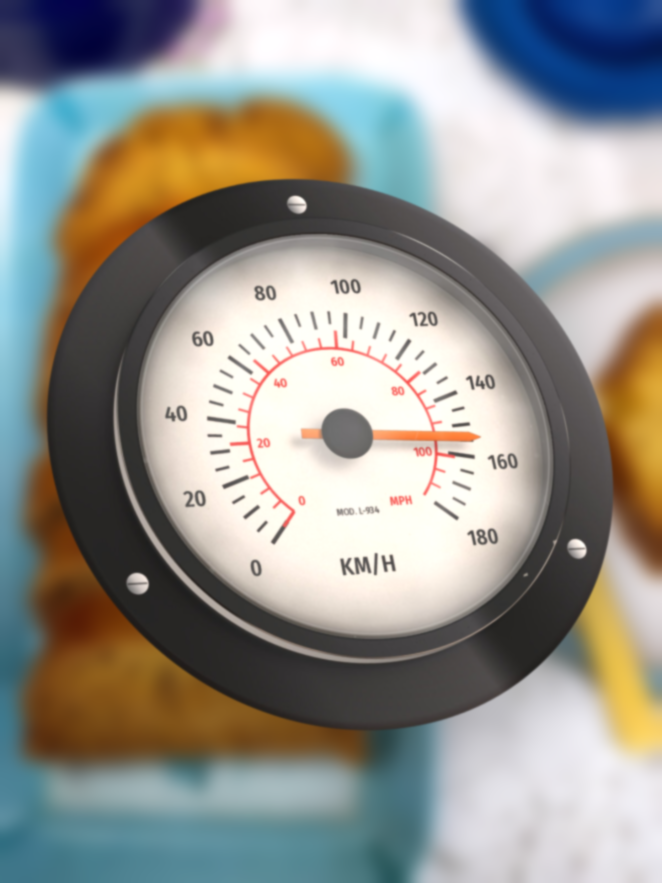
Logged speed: 155 km/h
